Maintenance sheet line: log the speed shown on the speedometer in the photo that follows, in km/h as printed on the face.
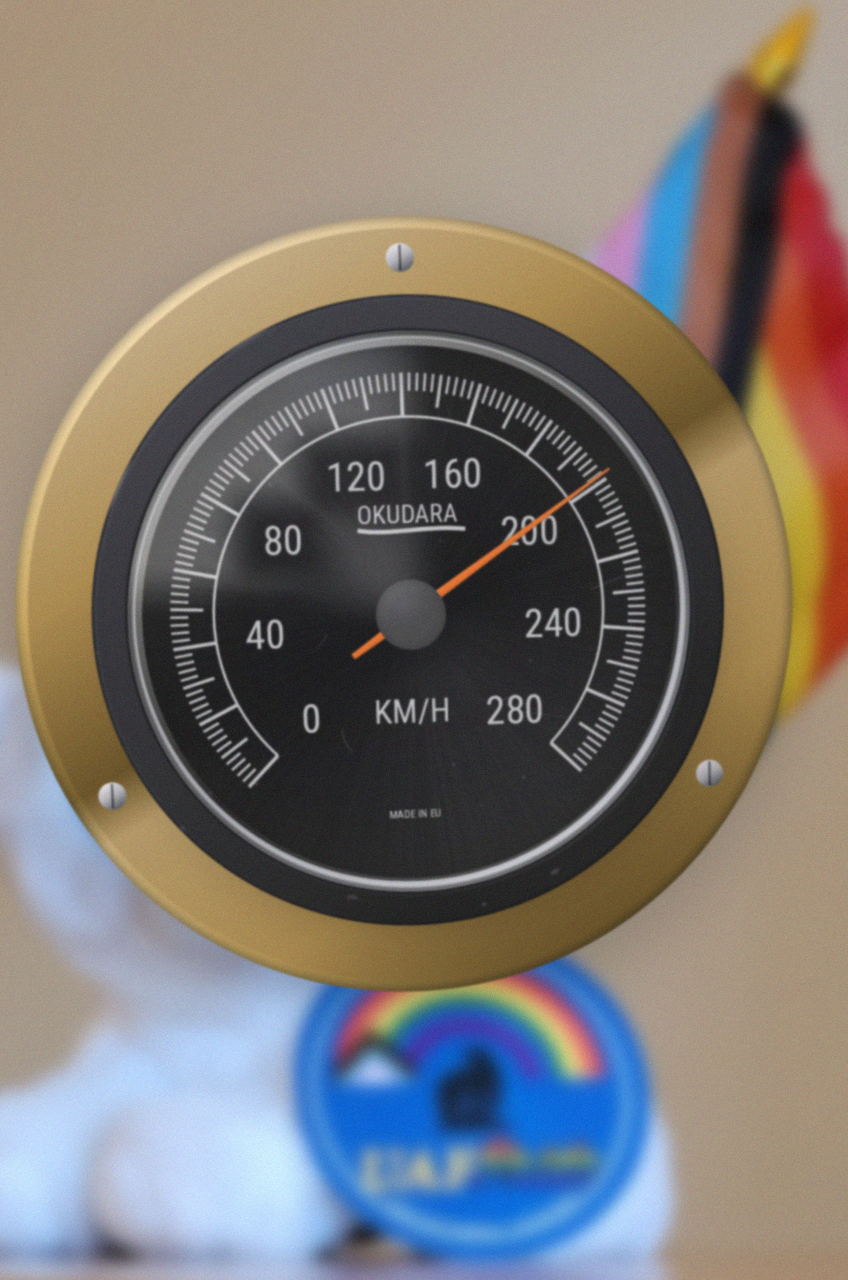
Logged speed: 198 km/h
